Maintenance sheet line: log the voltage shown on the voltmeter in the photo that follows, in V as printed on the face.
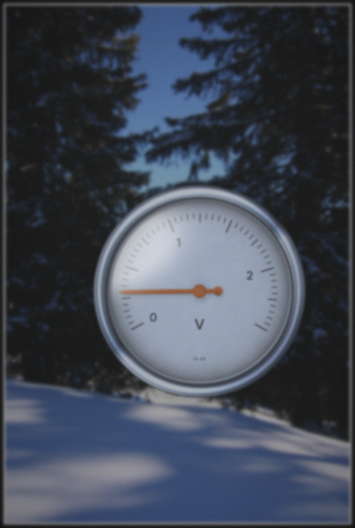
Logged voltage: 0.3 V
